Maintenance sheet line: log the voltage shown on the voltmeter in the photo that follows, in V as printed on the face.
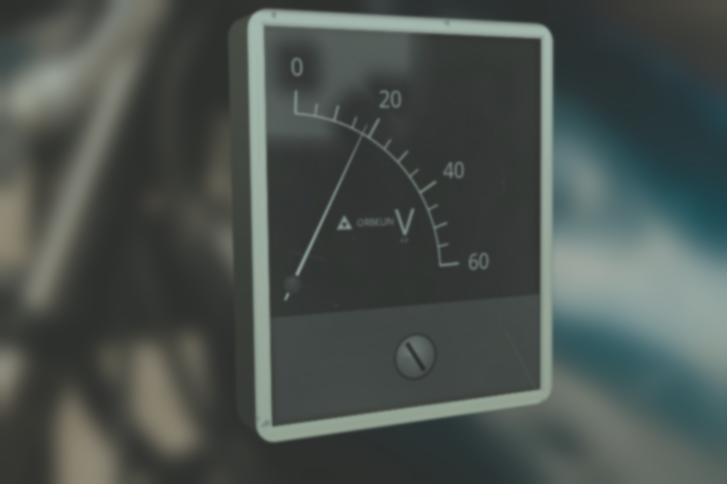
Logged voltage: 17.5 V
